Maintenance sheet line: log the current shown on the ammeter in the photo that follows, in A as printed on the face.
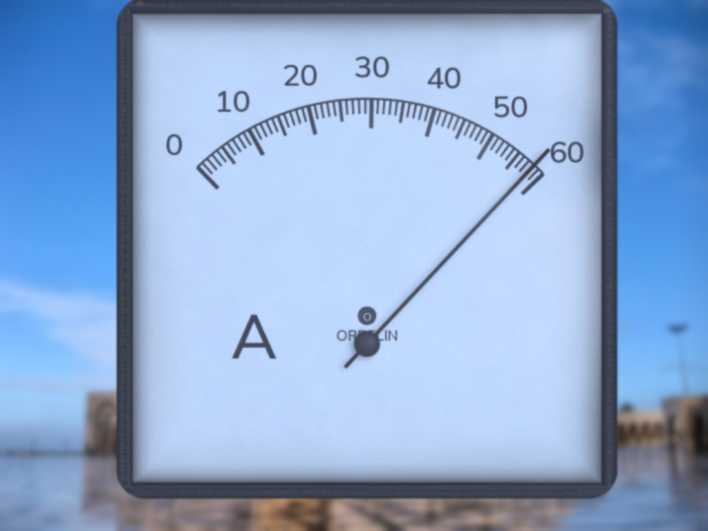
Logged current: 58 A
